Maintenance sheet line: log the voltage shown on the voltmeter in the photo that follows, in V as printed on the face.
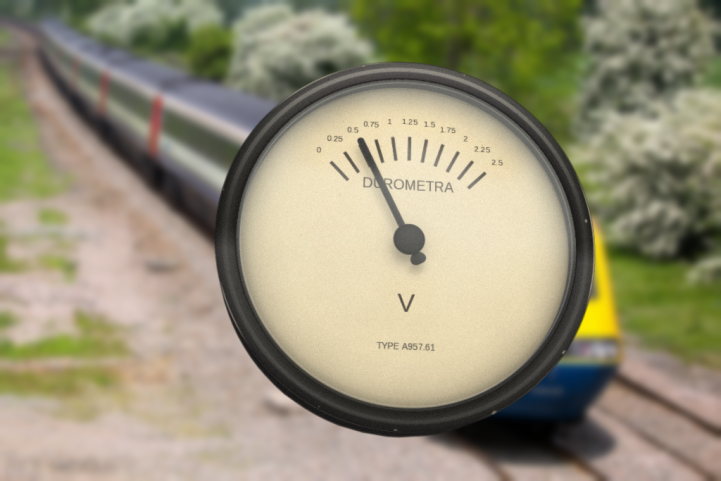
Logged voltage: 0.5 V
